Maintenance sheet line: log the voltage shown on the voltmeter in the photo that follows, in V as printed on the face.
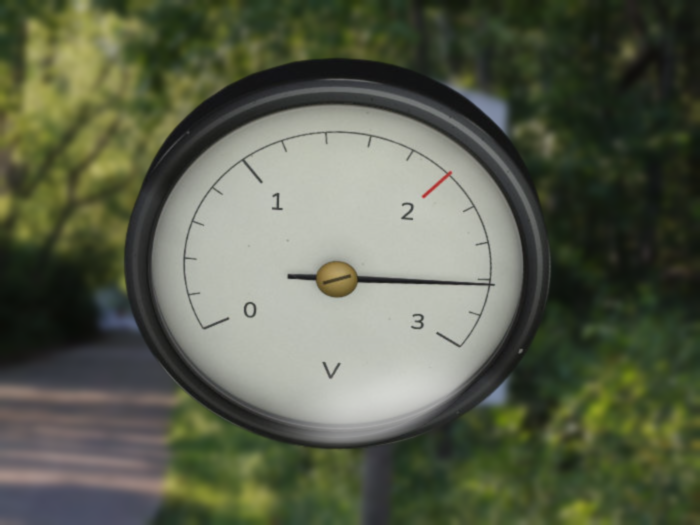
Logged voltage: 2.6 V
